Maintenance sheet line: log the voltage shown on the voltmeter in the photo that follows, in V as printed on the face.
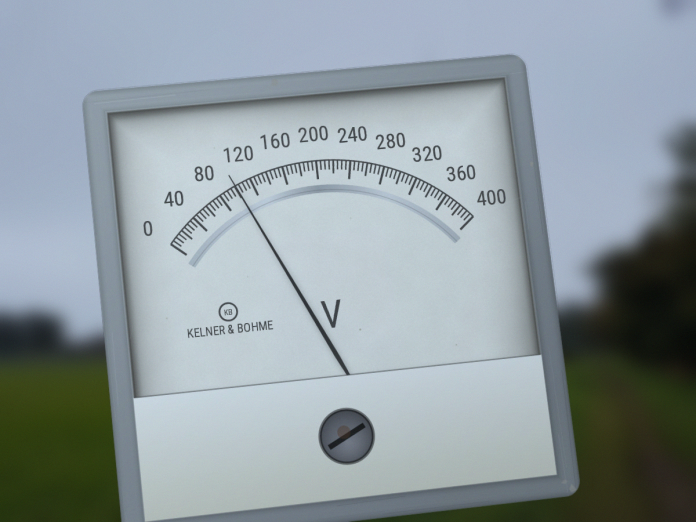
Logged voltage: 100 V
